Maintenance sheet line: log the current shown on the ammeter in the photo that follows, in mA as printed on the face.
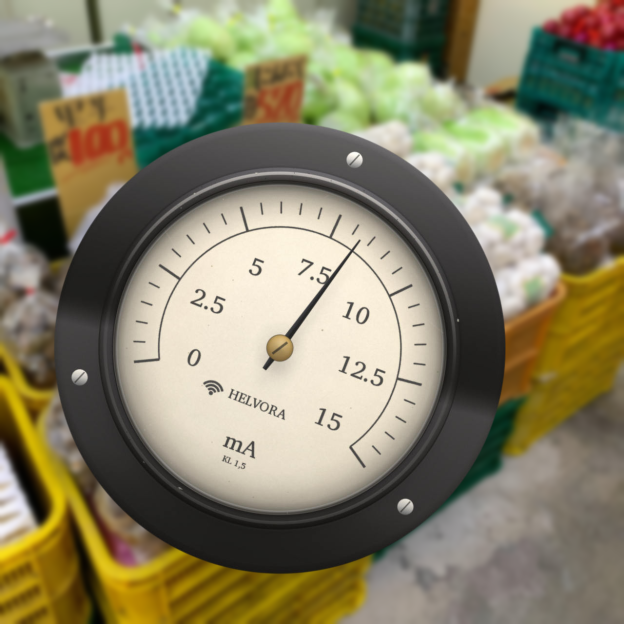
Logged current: 8.25 mA
